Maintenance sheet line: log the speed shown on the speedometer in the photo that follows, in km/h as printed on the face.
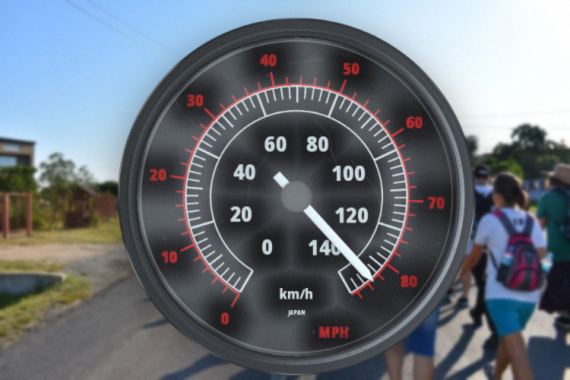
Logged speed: 134 km/h
